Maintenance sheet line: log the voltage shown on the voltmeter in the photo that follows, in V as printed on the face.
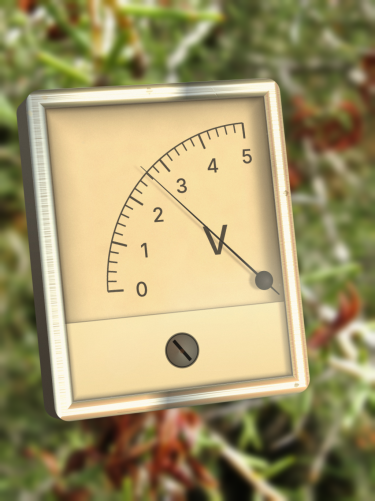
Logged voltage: 2.6 V
